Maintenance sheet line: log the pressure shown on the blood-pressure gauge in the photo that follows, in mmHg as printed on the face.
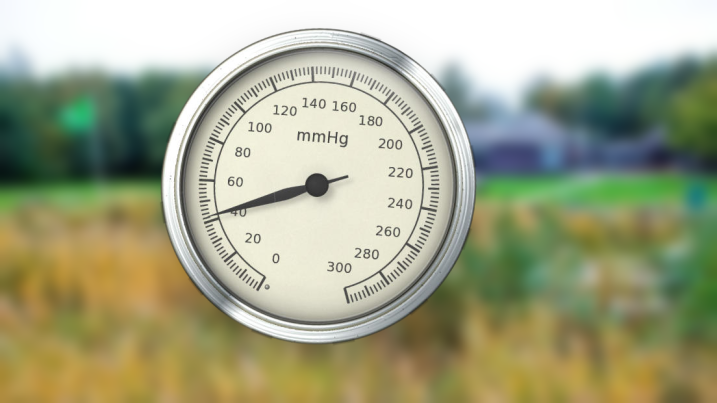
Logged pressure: 42 mmHg
